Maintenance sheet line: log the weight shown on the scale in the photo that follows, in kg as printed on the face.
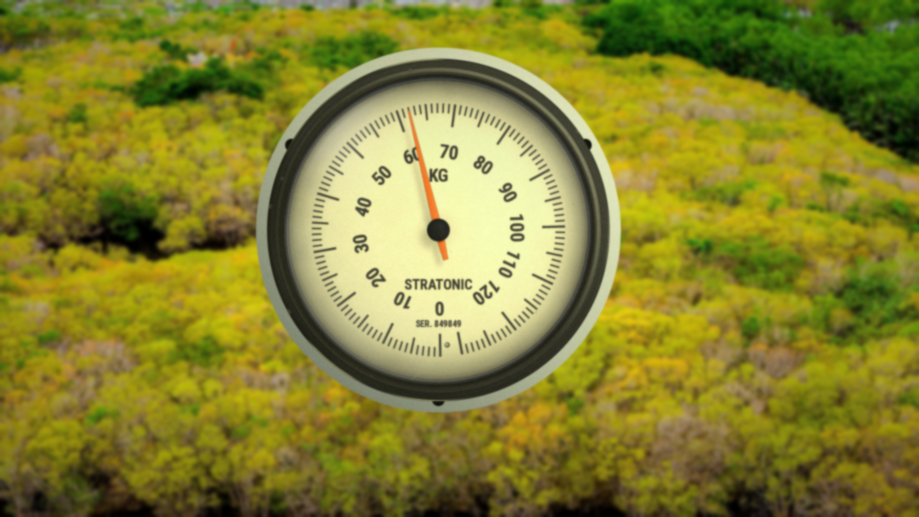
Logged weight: 62 kg
